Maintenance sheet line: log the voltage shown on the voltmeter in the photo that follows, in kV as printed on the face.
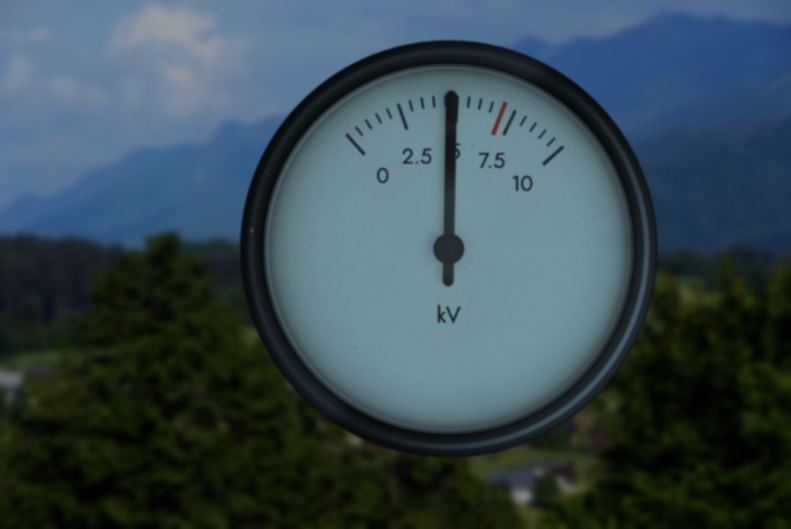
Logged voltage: 4.75 kV
